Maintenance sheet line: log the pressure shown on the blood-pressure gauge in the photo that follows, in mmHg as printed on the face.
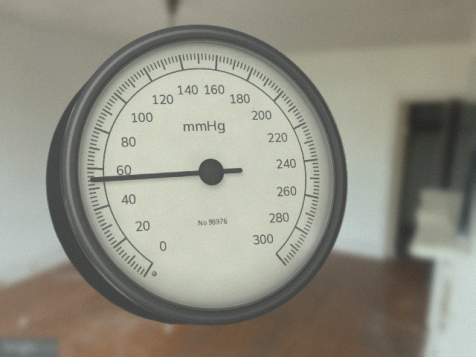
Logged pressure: 54 mmHg
